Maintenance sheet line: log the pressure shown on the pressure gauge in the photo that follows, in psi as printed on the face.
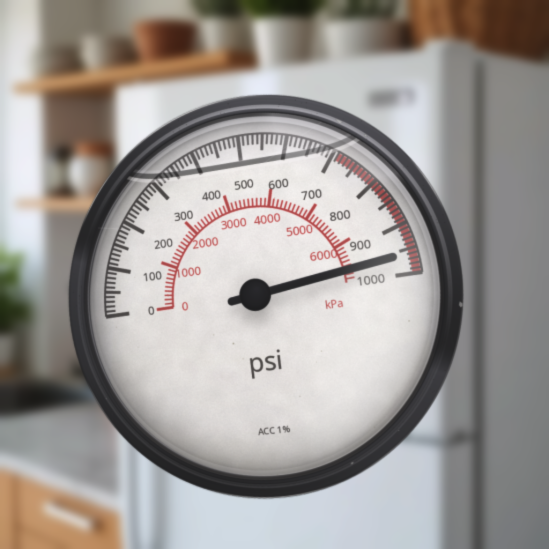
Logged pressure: 960 psi
